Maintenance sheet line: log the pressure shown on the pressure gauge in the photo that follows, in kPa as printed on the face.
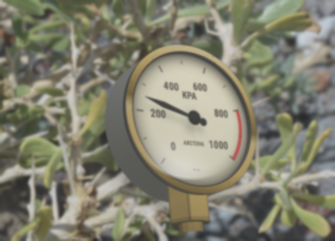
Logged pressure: 250 kPa
